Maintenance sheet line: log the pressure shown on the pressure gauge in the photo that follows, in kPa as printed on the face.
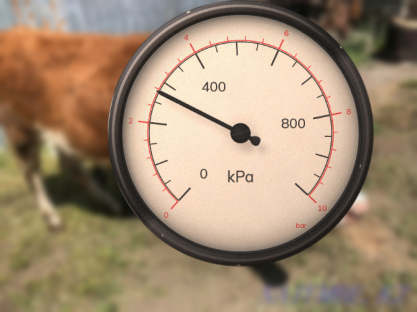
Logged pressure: 275 kPa
